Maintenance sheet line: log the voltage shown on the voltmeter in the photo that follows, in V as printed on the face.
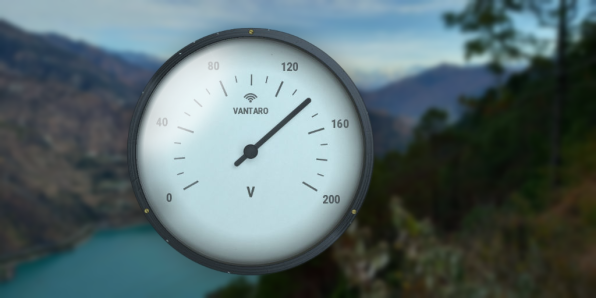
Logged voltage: 140 V
